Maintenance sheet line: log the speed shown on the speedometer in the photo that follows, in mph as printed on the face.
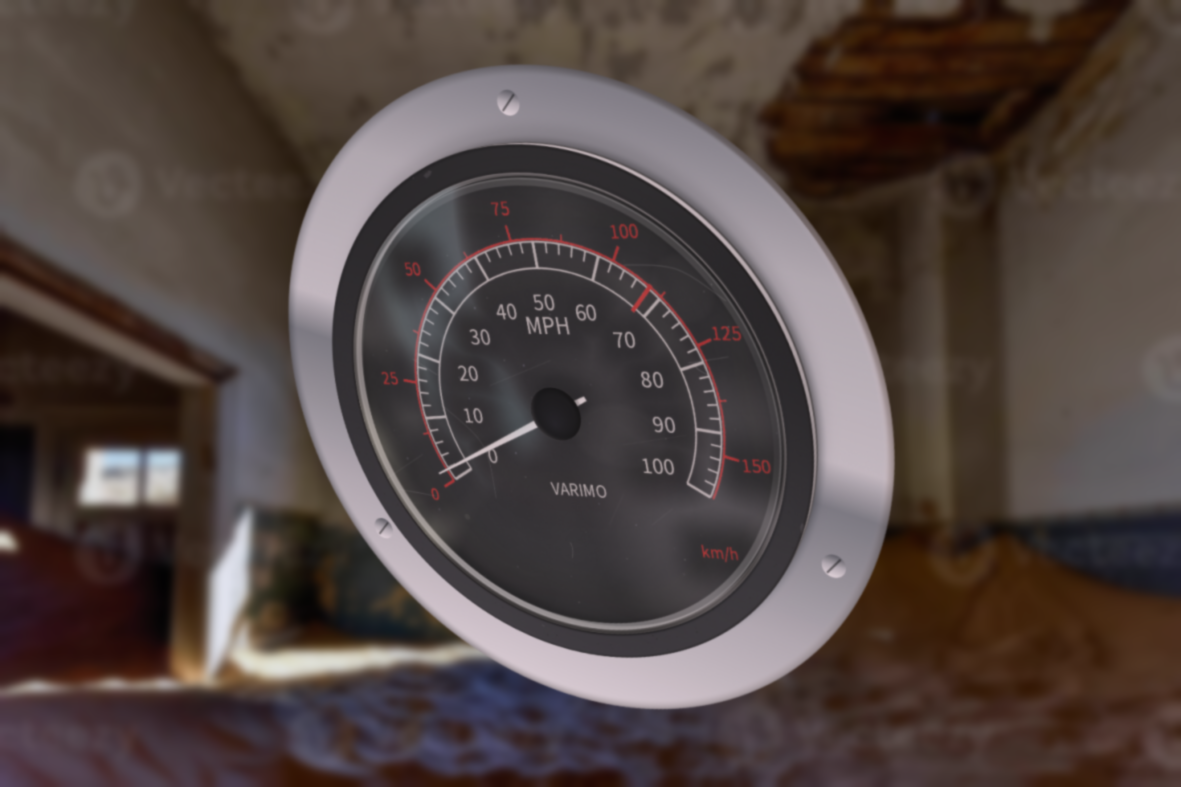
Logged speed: 2 mph
